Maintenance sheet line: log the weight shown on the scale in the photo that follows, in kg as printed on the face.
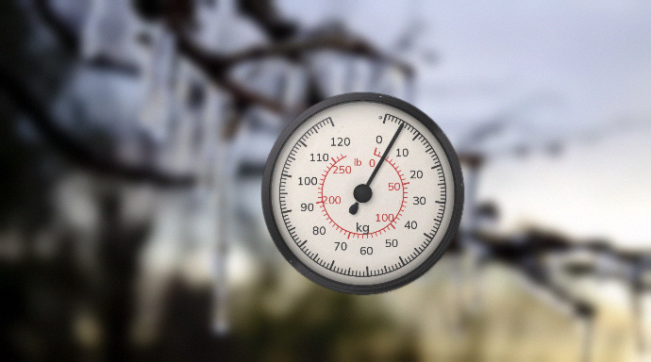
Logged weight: 5 kg
